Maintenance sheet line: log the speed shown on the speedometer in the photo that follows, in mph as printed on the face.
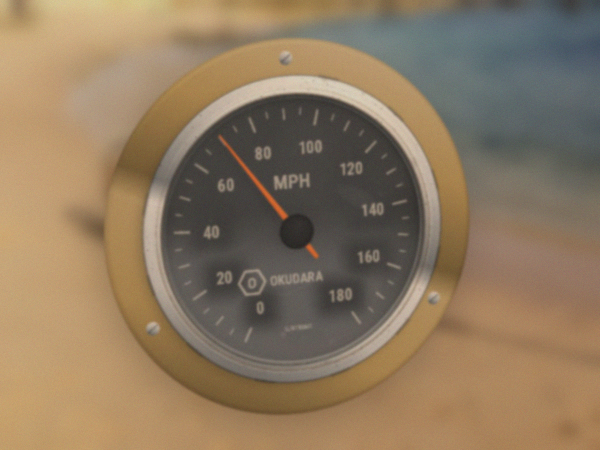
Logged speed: 70 mph
